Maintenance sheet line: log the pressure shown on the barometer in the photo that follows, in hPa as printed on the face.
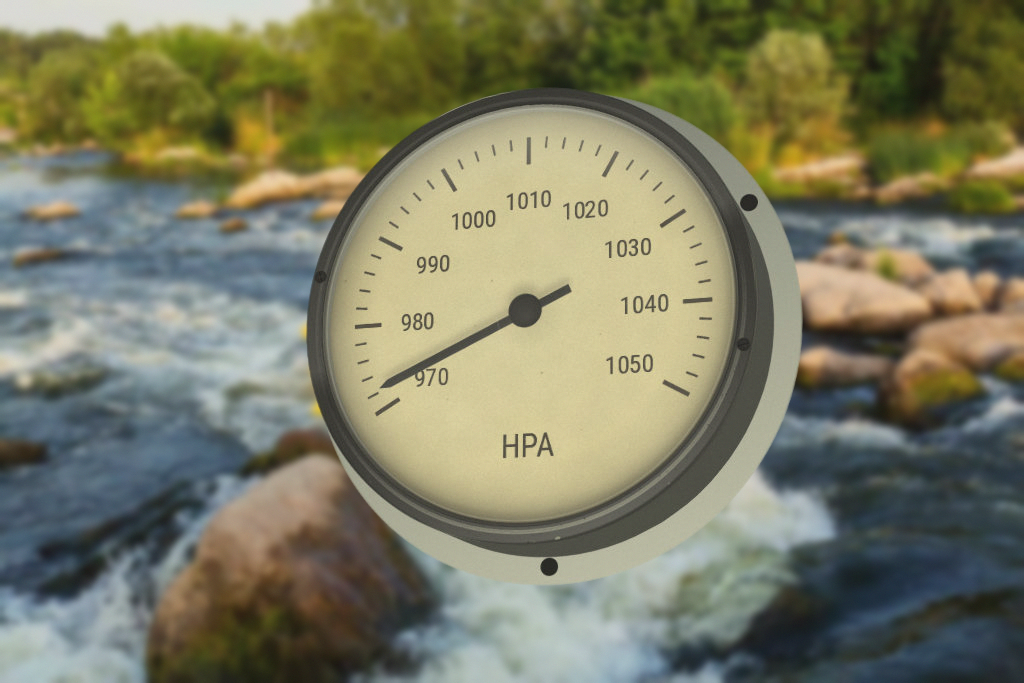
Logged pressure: 972 hPa
